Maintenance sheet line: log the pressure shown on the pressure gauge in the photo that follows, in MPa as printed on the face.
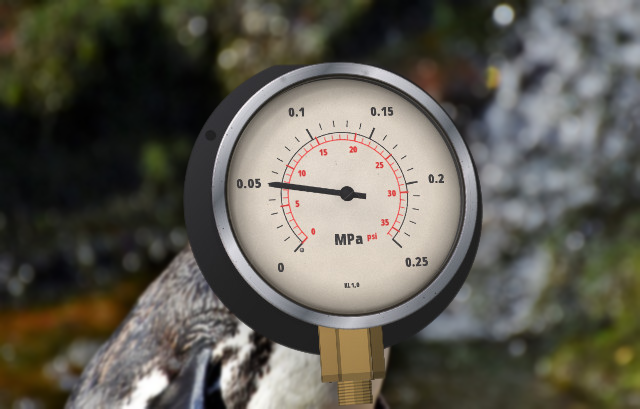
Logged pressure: 0.05 MPa
